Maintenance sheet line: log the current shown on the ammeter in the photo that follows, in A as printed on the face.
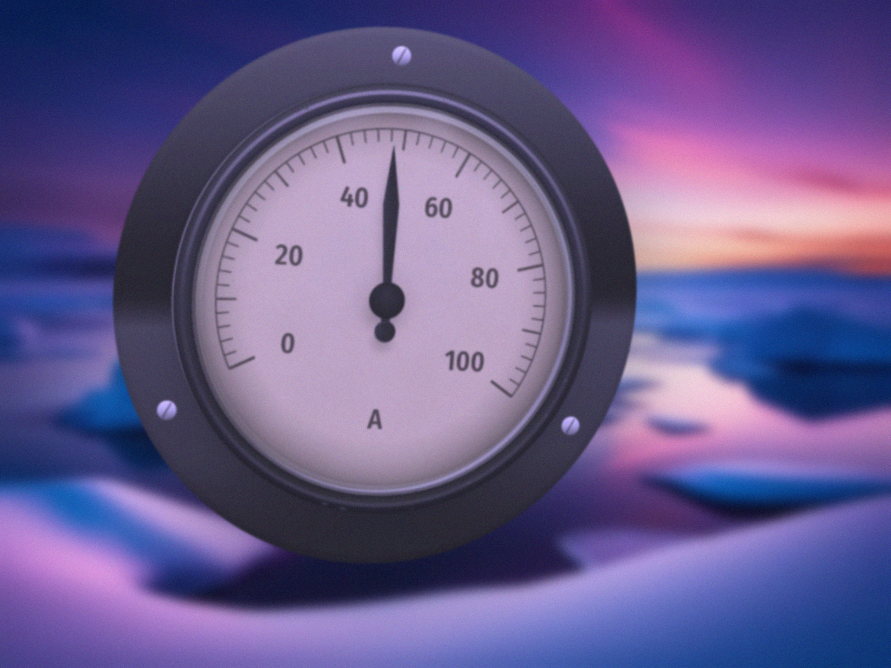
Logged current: 48 A
